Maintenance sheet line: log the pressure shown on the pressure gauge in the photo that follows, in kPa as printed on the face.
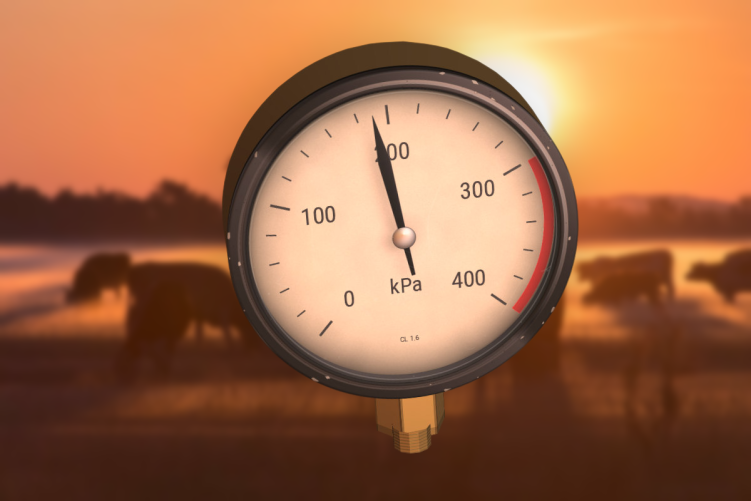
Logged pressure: 190 kPa
